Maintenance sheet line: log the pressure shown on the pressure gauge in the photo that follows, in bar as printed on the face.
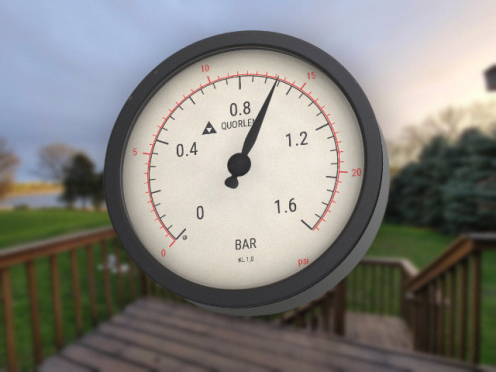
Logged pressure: 0.95 bar
